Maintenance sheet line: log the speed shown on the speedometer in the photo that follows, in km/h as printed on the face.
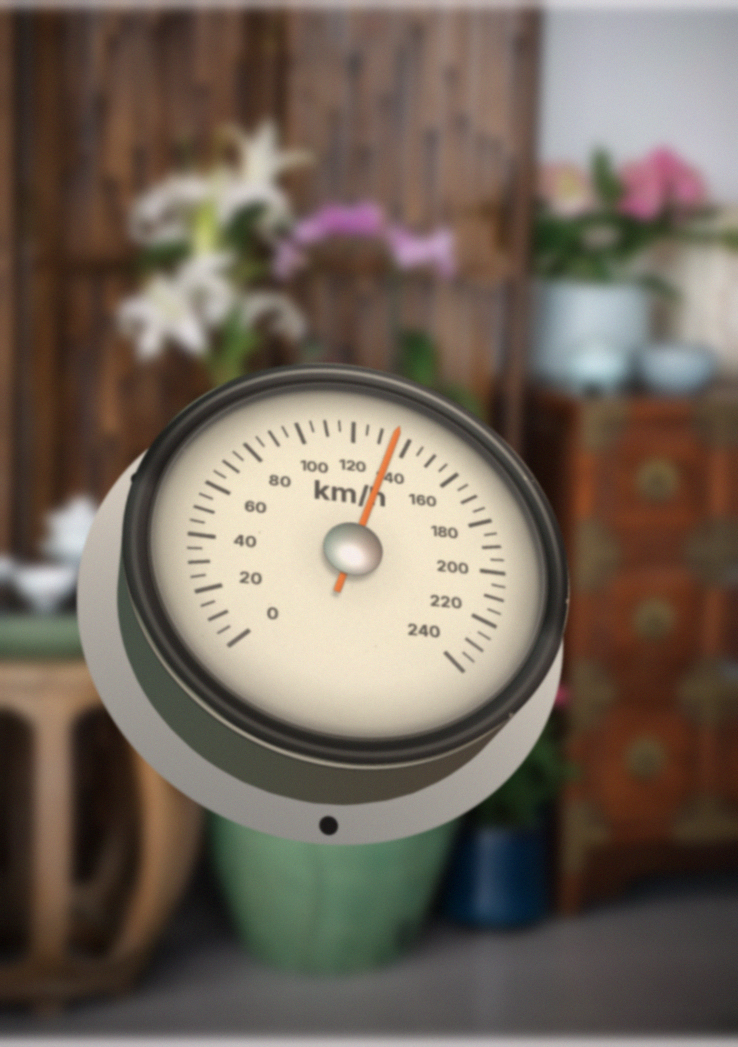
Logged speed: 135 km/h
